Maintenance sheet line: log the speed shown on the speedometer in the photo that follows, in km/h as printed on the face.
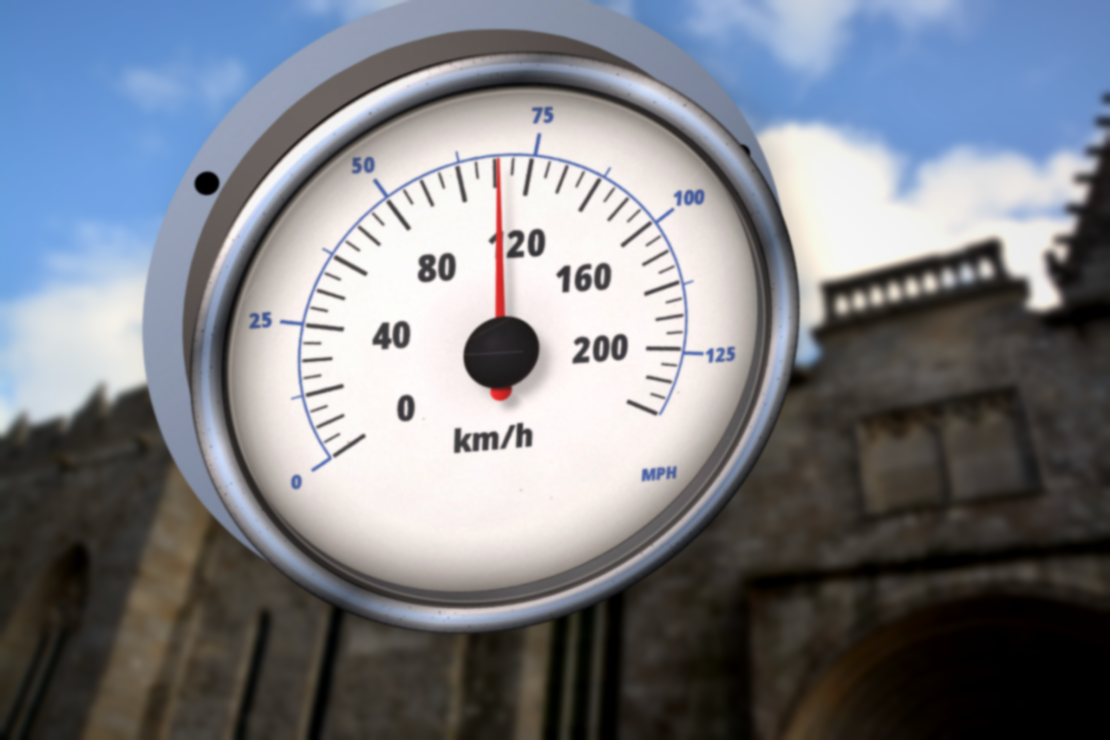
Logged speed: 110 km/h
